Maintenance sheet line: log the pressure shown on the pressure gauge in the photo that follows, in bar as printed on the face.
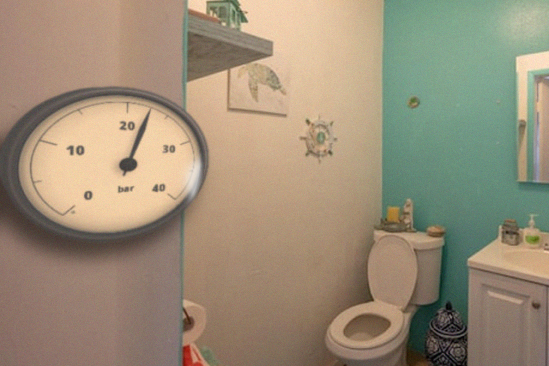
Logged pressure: 22.5 bar
